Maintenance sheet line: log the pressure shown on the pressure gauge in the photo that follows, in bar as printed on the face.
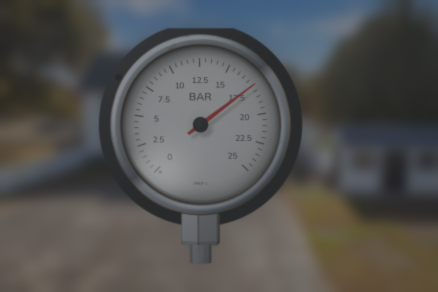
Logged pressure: 17.5 bar
